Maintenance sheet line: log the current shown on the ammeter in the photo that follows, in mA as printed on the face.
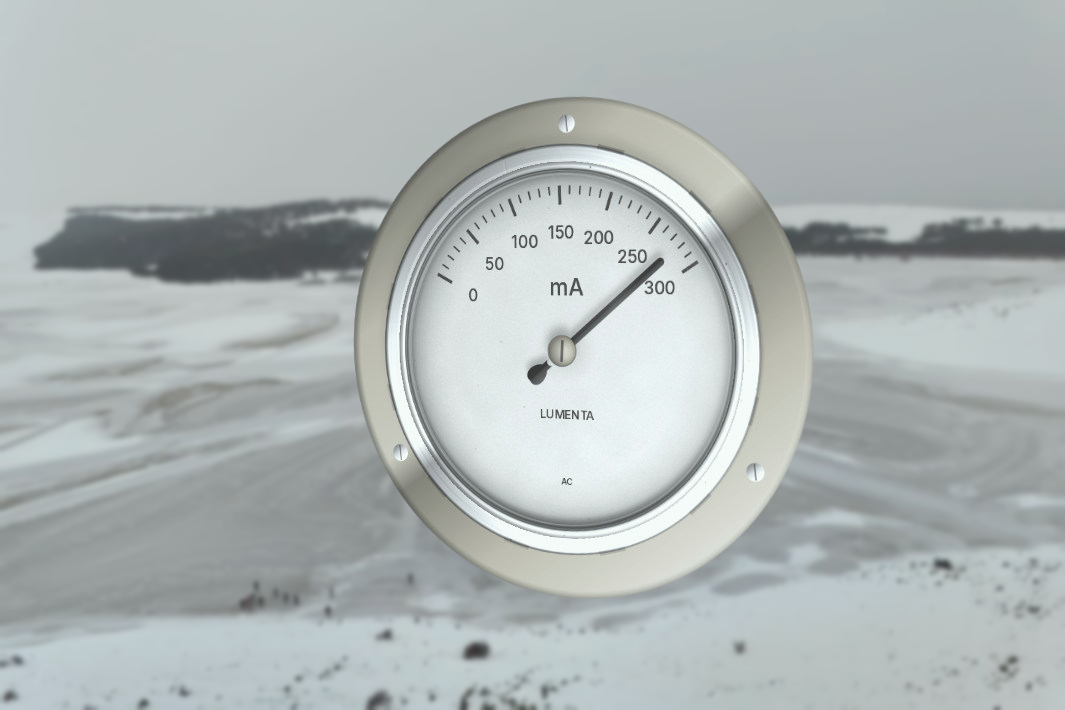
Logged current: 280 mA
